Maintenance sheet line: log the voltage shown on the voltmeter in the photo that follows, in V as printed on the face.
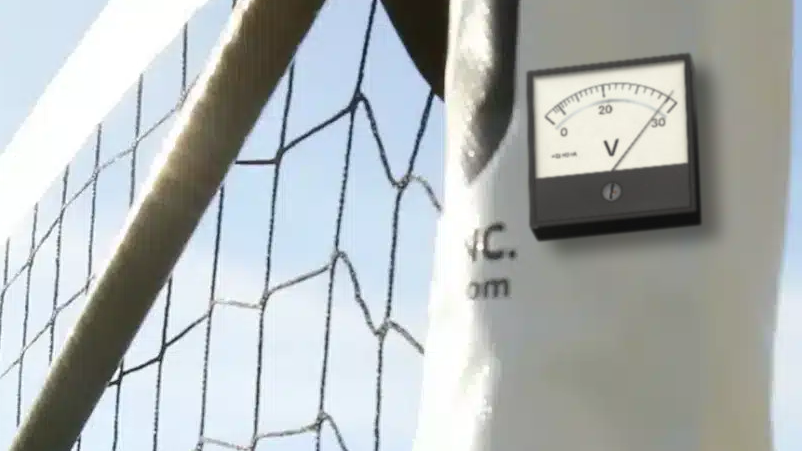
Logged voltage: 29 V
